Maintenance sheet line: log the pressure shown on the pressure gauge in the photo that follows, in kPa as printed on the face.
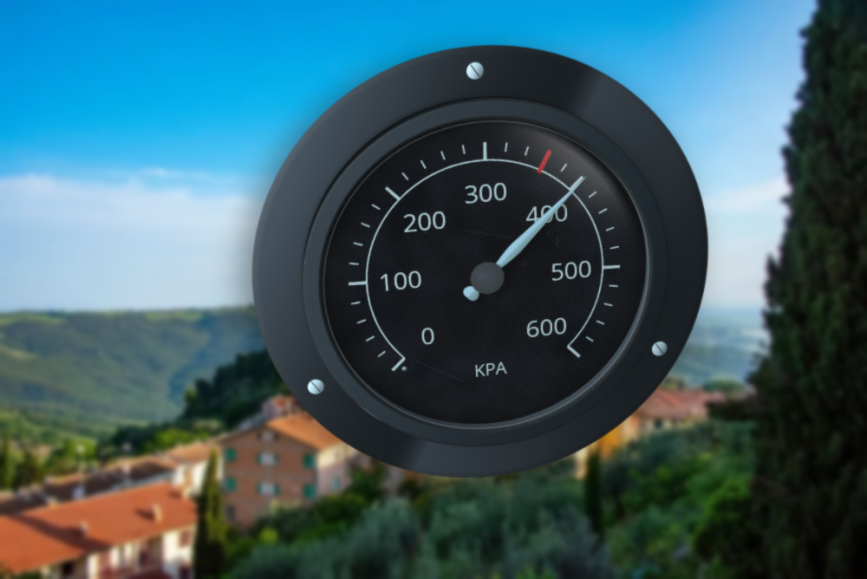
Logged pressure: 400 kPa
